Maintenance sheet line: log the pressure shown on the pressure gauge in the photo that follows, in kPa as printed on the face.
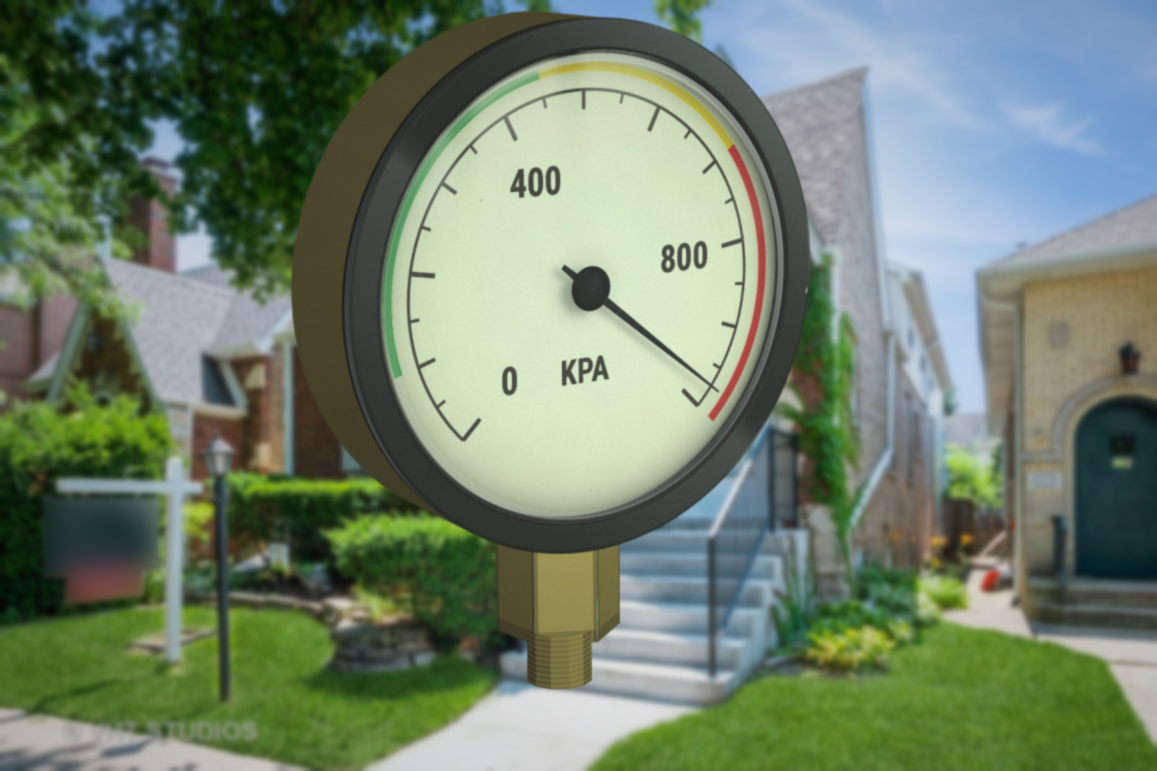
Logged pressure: 975 kPa
